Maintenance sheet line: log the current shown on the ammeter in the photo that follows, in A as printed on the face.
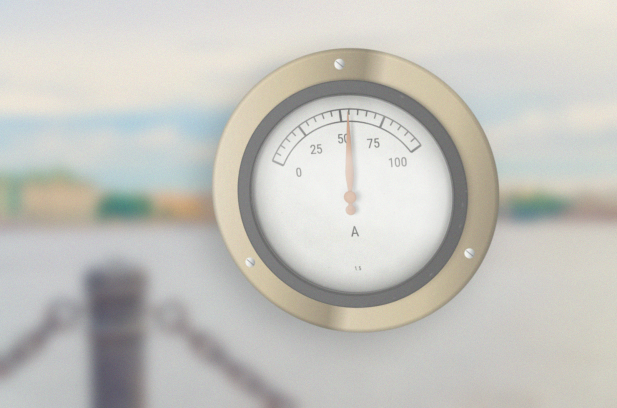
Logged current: 55 A
